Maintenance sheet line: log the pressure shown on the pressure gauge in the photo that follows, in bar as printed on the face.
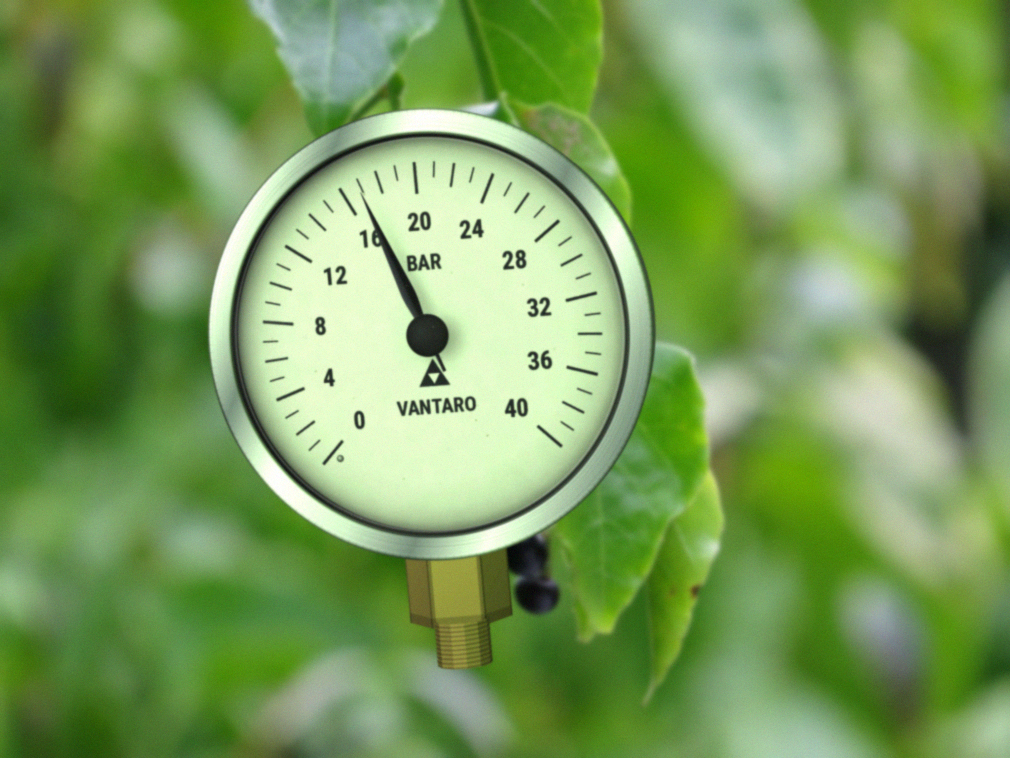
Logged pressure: 17 bar
